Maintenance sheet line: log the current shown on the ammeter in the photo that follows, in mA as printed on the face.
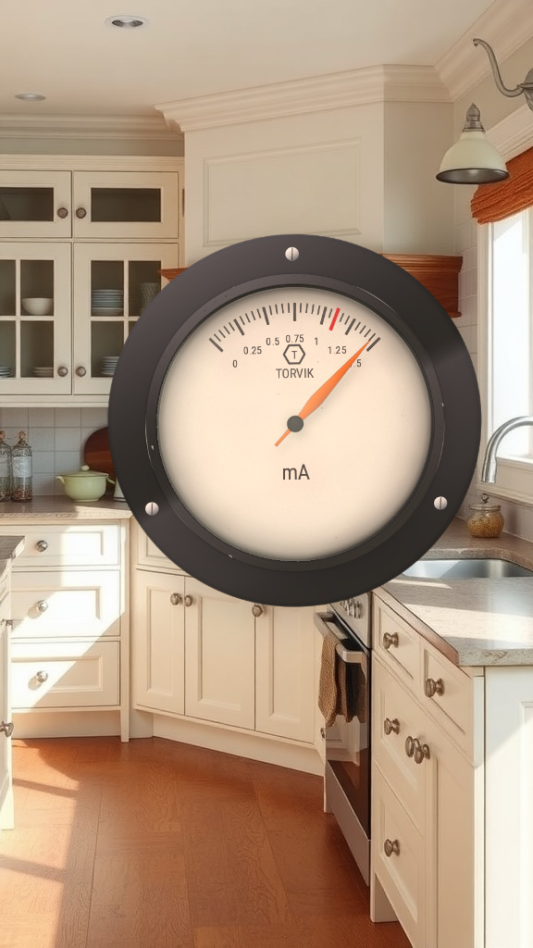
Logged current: 1.45 mA
